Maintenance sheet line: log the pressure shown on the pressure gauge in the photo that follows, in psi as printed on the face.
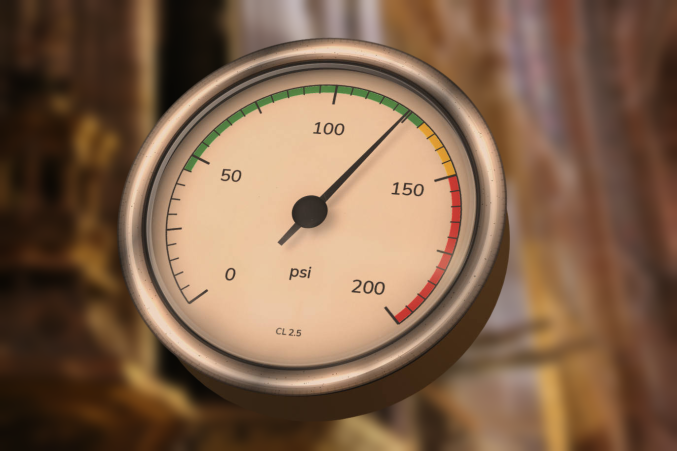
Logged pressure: 125 psi
